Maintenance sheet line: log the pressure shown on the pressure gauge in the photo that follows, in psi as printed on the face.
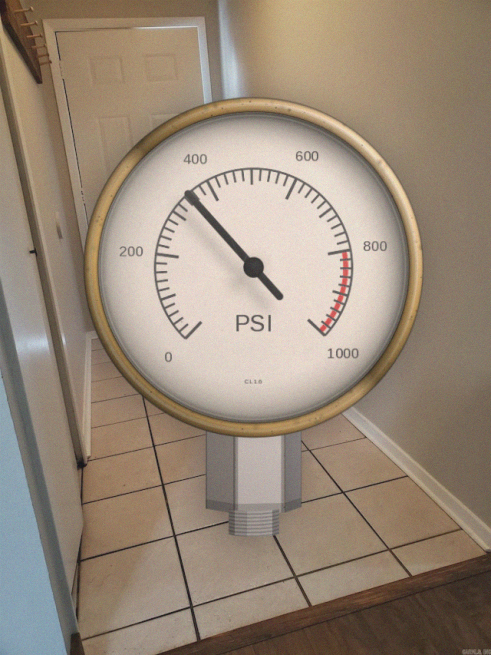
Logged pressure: 350 psi
